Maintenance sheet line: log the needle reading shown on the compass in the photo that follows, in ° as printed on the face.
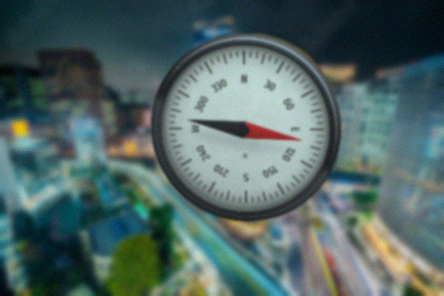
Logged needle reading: 100 °
